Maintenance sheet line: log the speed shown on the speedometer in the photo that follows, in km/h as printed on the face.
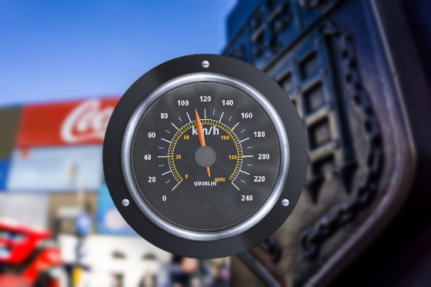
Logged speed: 110 km/h
